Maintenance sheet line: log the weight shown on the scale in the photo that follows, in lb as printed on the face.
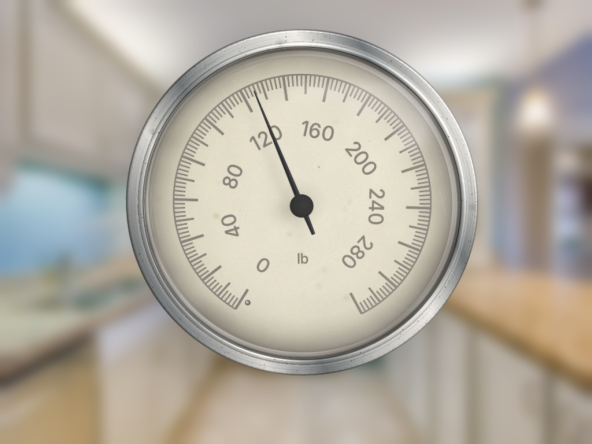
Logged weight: 126 lb
